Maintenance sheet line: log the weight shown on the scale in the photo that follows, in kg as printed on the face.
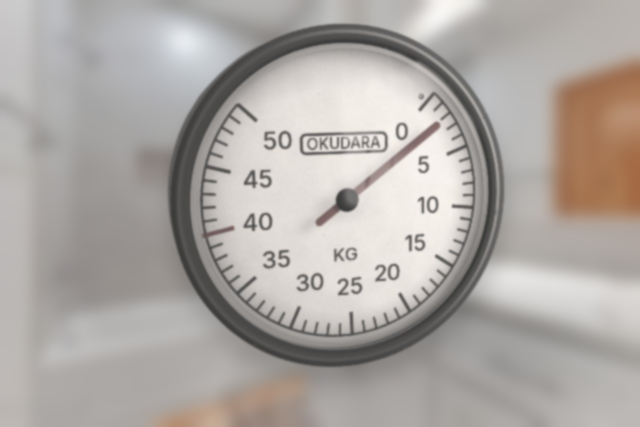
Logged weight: 2 kg
